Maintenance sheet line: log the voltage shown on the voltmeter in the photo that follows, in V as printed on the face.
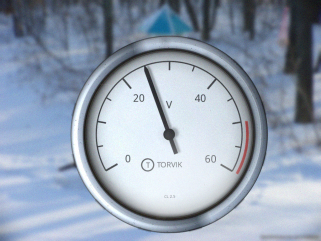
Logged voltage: 25 V
